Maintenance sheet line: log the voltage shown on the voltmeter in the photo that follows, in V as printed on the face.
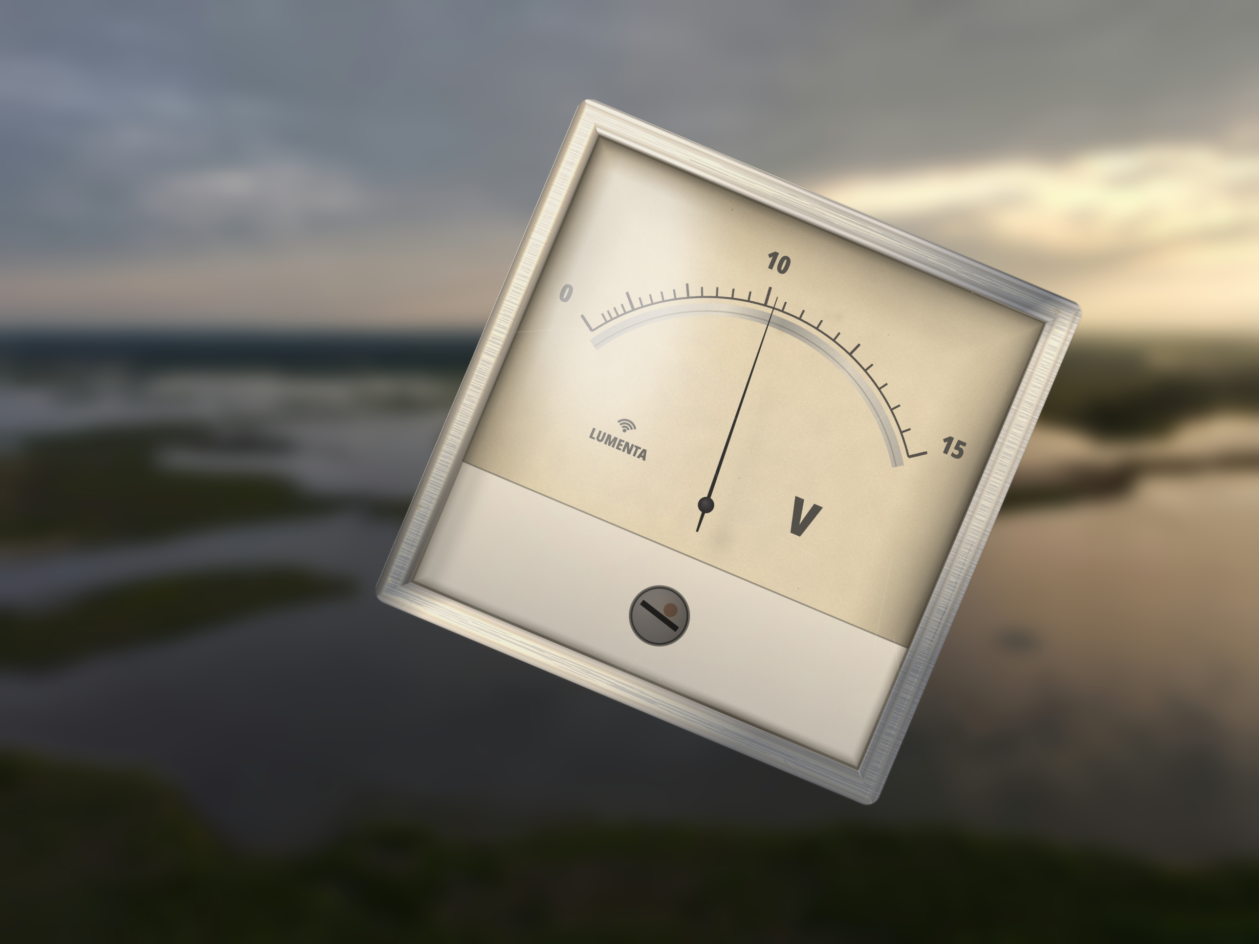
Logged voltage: 10.25 V
